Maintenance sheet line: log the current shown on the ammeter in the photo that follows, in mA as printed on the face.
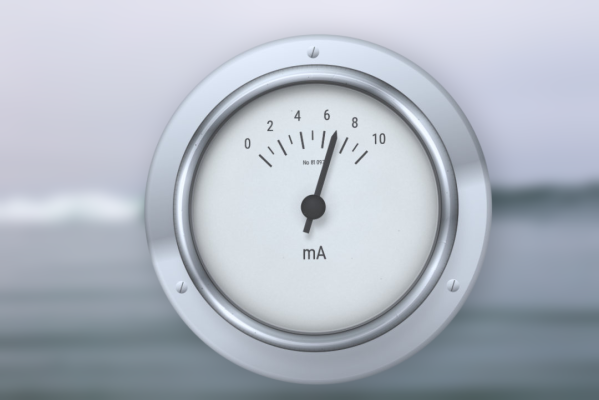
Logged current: 7 mA
